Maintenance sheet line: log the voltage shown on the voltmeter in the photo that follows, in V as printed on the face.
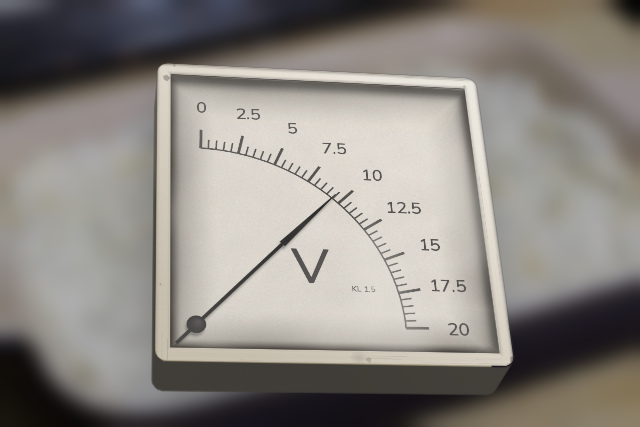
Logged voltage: 9.5 V
